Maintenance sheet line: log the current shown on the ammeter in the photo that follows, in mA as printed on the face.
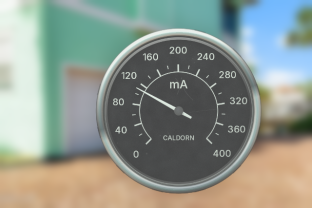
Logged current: 110 mA
